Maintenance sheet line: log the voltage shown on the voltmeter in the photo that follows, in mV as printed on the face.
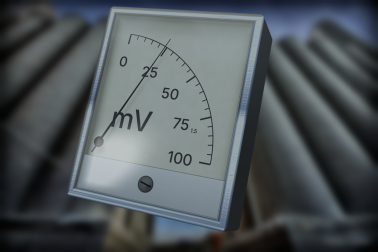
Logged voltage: 25 mV
